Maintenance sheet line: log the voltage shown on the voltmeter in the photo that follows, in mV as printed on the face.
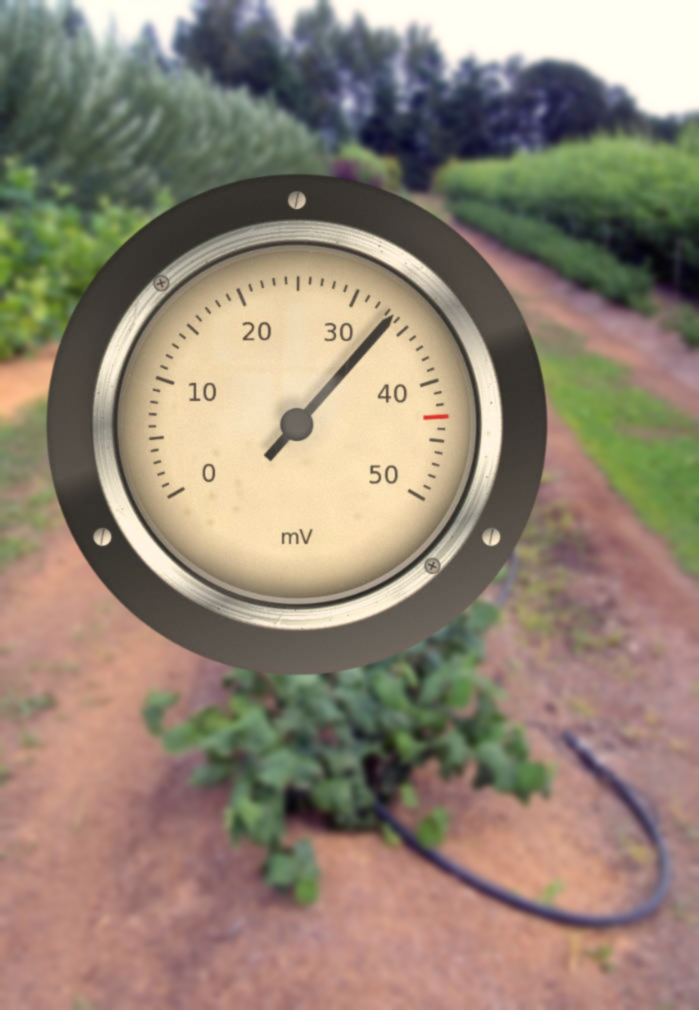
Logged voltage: 33.5 mV
